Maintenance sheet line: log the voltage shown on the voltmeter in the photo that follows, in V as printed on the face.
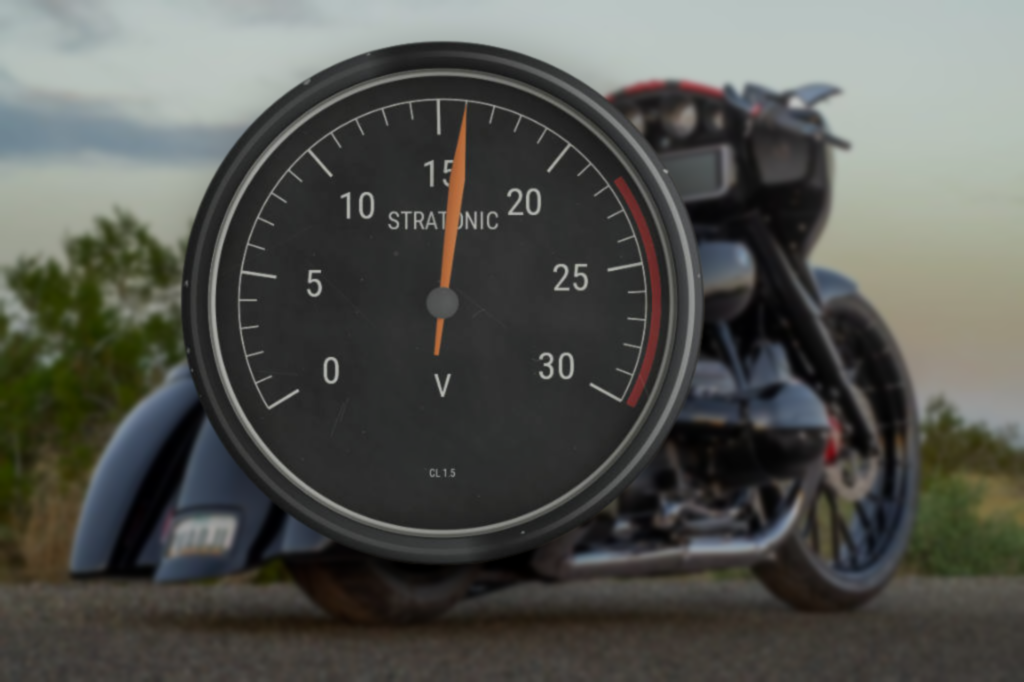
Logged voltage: 16 V
